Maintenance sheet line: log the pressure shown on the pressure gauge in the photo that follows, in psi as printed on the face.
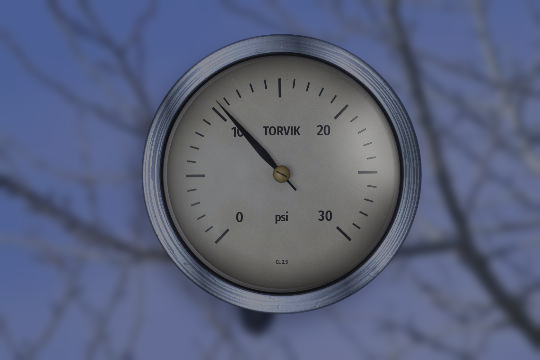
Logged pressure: 10.5 psi
